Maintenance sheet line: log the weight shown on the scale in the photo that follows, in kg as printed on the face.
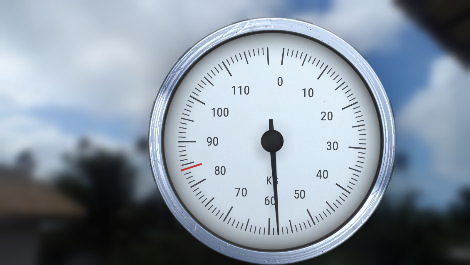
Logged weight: 58 kg
